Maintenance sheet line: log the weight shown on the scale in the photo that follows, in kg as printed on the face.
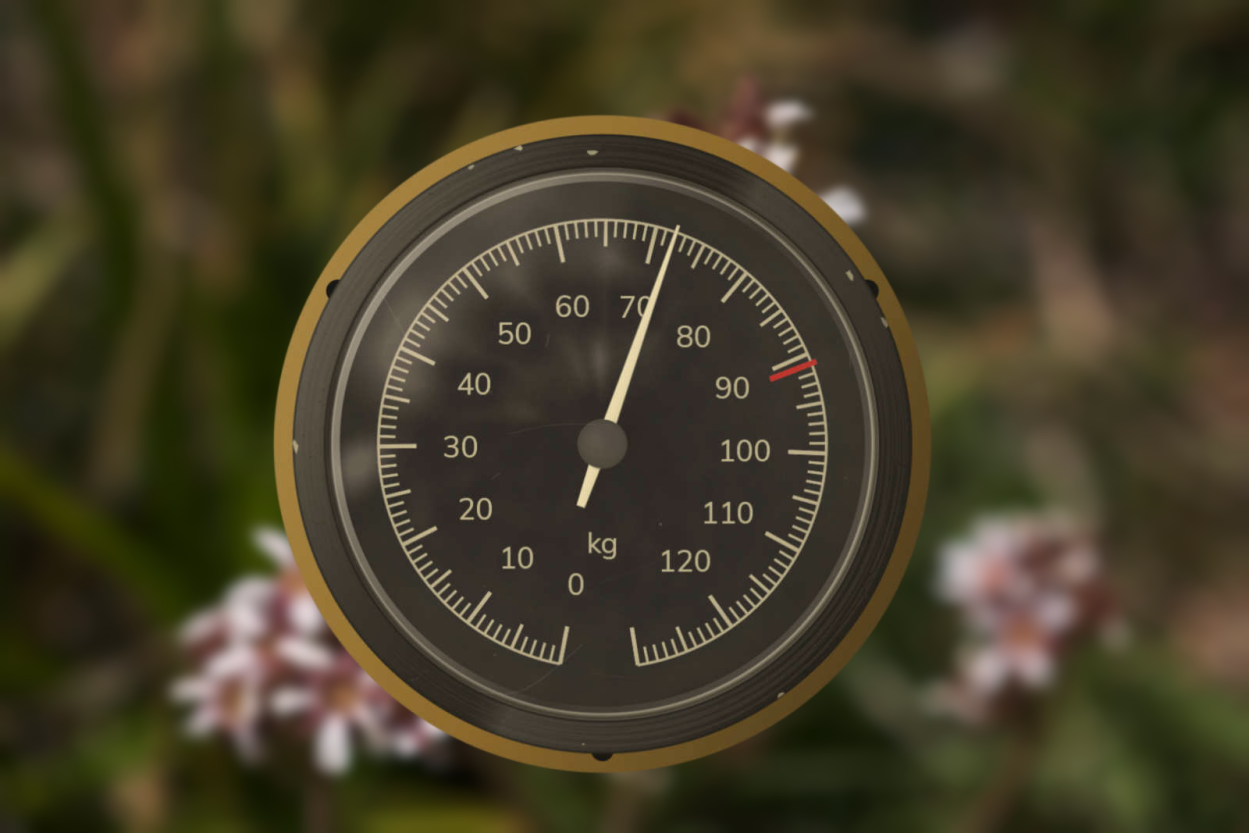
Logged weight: 72 kg
